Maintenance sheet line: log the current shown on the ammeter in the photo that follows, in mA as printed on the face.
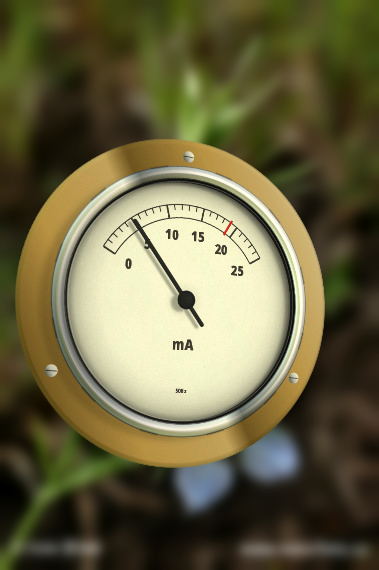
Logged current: 5 mA
